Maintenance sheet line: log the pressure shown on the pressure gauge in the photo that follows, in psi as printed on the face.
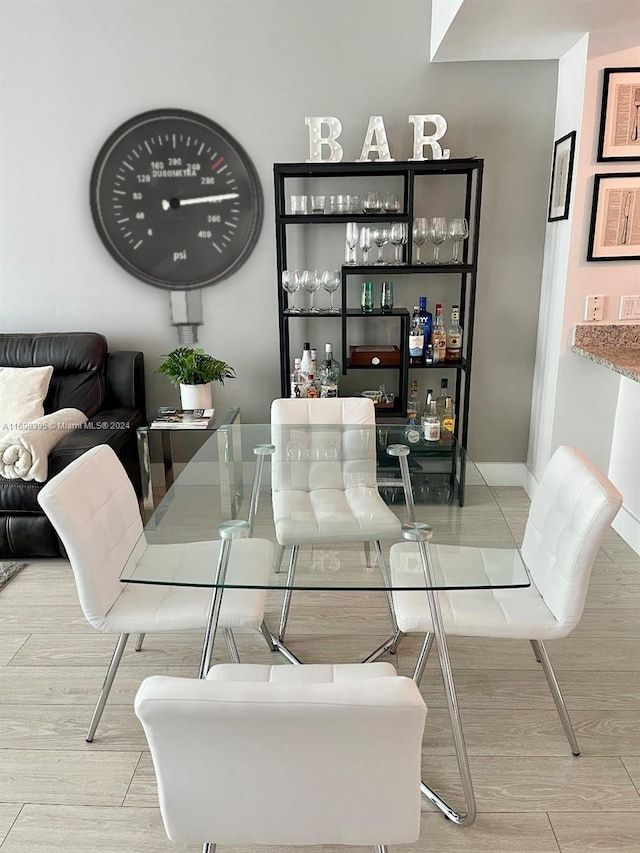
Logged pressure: 320 psi
